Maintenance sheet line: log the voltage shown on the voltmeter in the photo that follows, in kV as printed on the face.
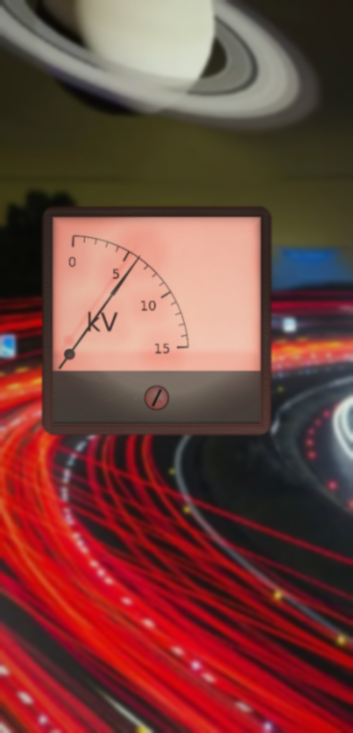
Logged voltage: 6 kV
